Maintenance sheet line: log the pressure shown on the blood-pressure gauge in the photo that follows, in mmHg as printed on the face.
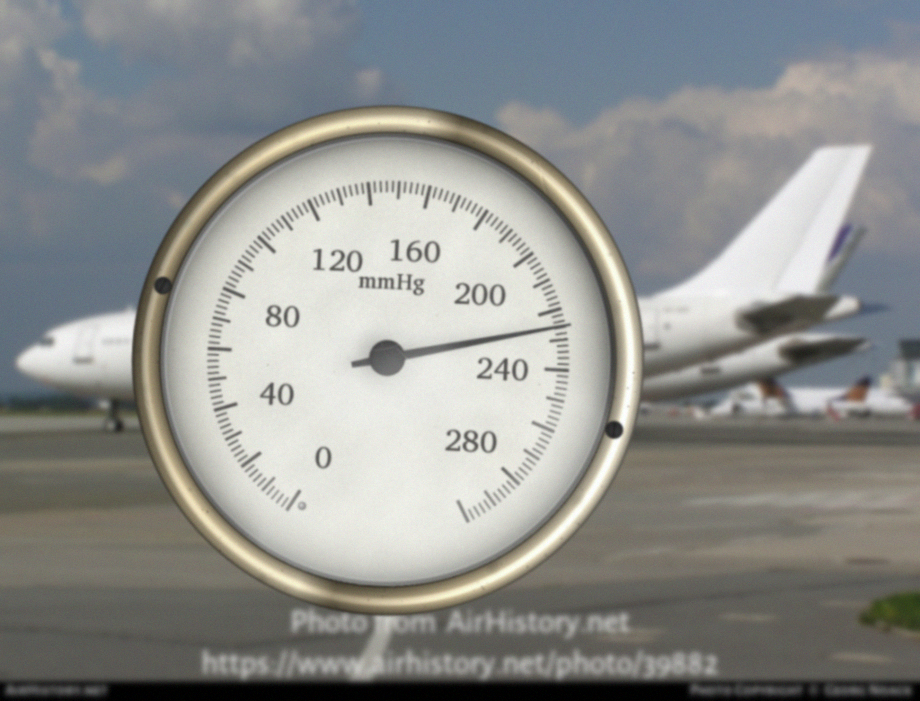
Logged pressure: 226 mmHg
